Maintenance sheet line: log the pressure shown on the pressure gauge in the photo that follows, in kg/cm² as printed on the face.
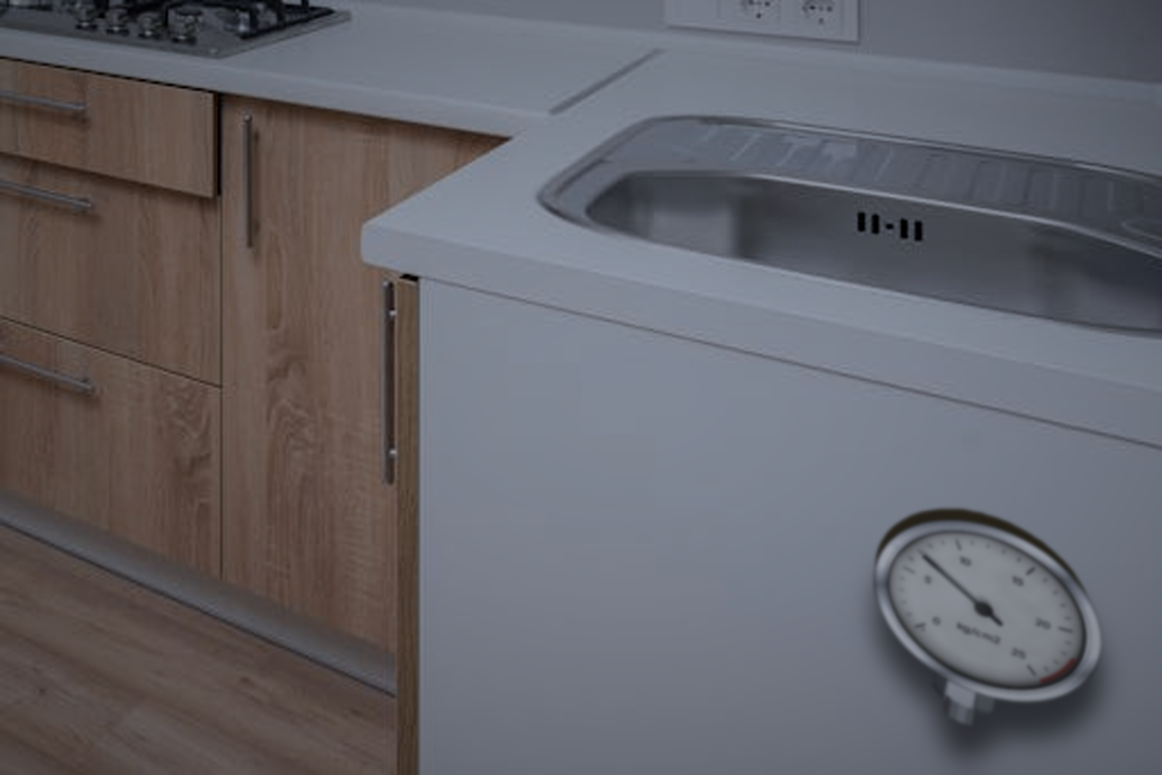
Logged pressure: 7 kg/cm²
